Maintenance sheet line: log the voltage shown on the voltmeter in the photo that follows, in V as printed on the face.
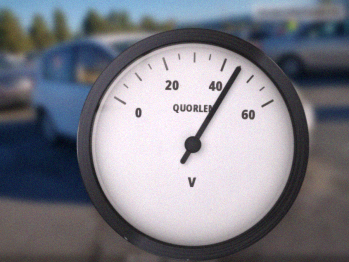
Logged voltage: 45 V
